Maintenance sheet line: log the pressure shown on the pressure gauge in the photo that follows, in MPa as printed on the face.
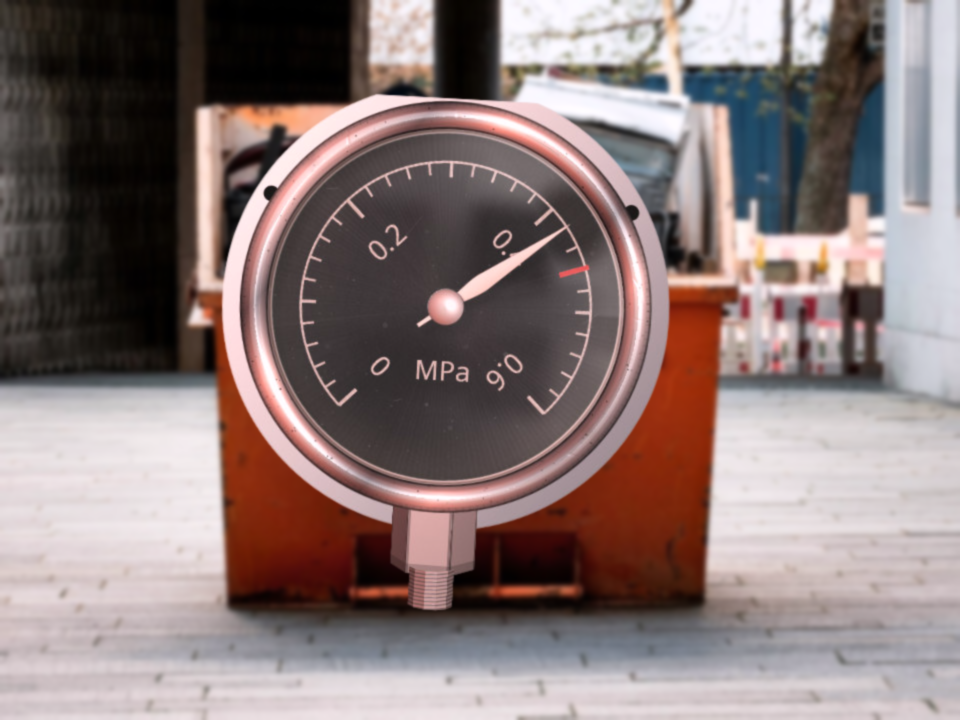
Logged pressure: 0.42 MPa
